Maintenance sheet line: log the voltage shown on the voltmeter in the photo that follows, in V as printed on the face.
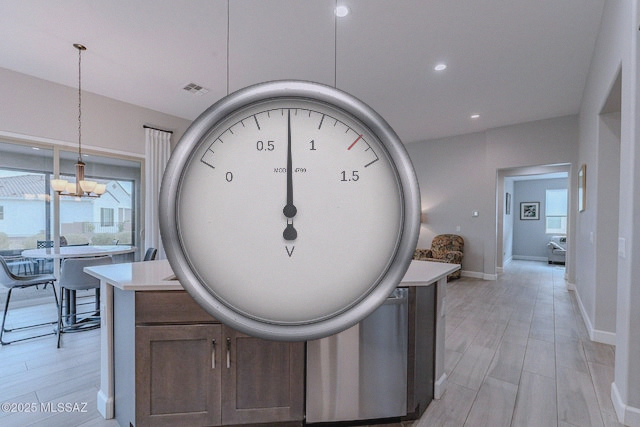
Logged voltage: 0.75 V
